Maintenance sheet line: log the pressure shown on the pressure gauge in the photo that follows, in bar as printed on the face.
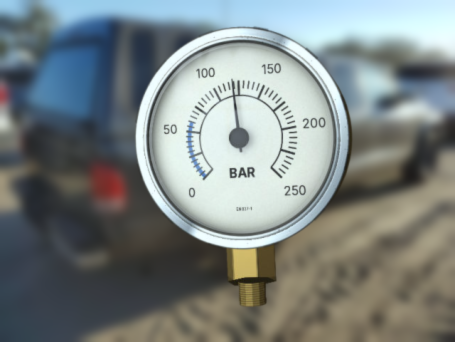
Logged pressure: 120 bar
